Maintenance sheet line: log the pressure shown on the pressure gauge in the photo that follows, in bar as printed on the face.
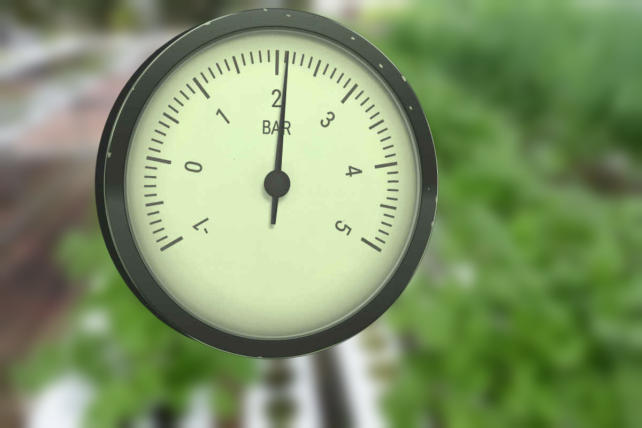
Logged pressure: 2.1 bar
